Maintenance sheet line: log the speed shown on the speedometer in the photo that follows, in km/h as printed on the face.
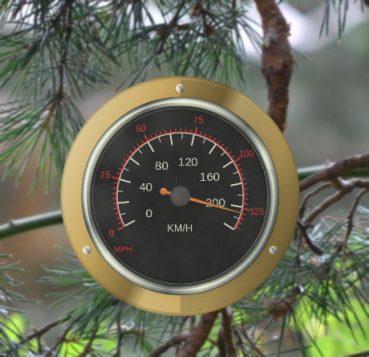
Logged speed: 205 km/h
